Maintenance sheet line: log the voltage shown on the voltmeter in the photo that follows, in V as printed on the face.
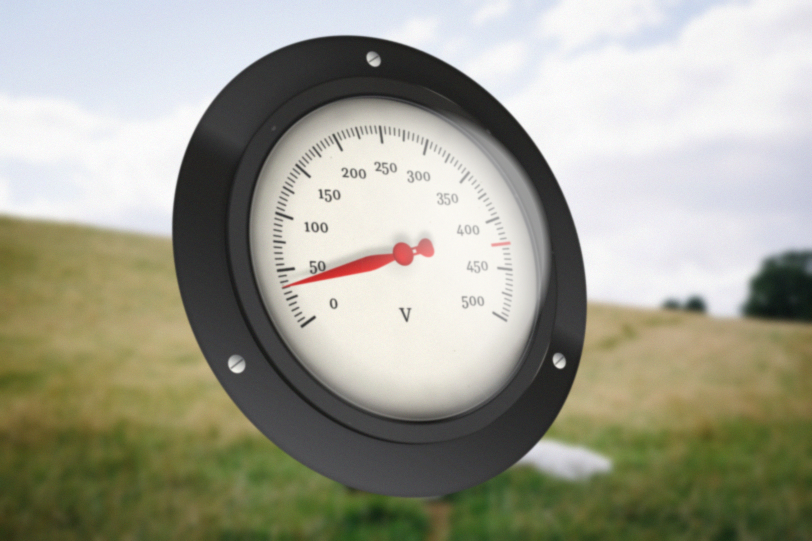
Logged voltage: 35 V
